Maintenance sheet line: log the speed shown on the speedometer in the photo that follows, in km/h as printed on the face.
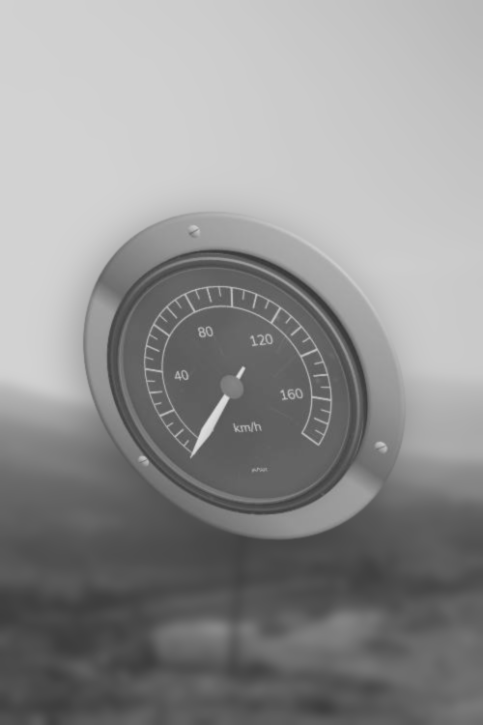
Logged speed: 0 km/h
